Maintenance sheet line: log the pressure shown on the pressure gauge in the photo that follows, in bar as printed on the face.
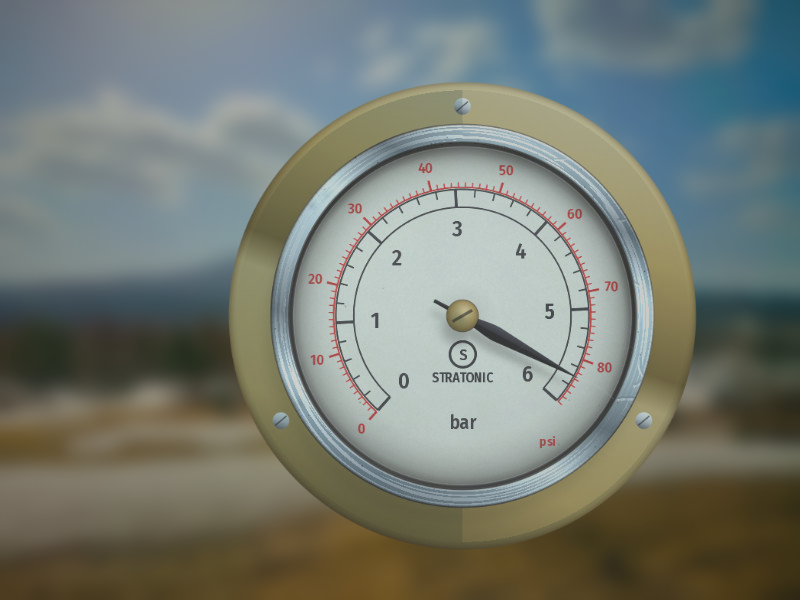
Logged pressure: 5.7 bar
